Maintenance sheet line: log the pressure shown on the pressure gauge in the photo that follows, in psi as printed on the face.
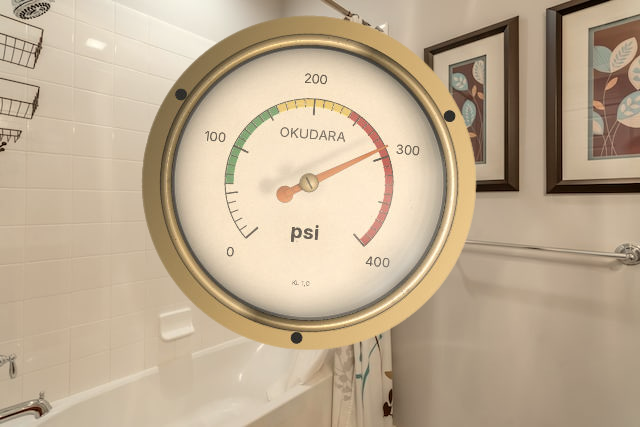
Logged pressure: 290 psi
